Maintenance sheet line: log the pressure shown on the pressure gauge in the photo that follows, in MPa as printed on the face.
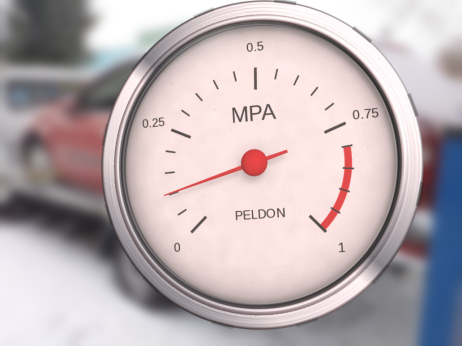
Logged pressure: 0.1 MPa
